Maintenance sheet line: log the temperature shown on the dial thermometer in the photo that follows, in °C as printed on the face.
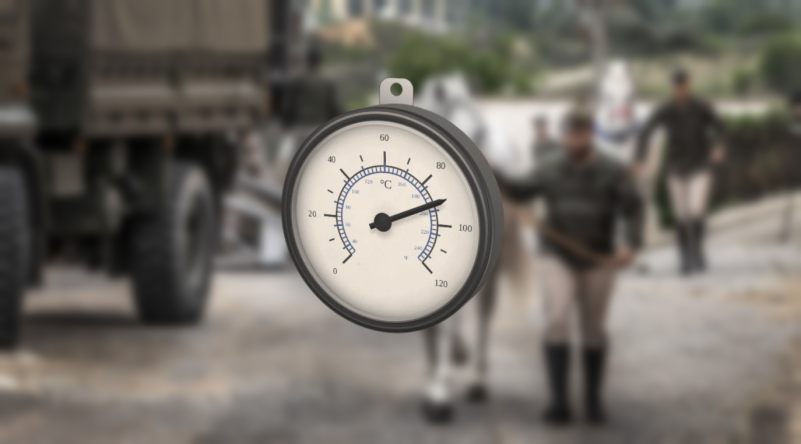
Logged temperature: 90 °C
